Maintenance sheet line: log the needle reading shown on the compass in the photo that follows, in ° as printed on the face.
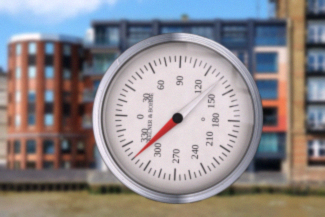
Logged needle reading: 315 °
